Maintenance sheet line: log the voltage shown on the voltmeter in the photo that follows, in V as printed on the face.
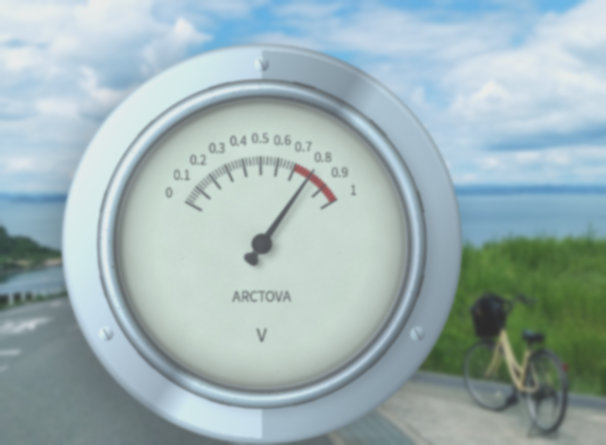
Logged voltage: 0.8 V
